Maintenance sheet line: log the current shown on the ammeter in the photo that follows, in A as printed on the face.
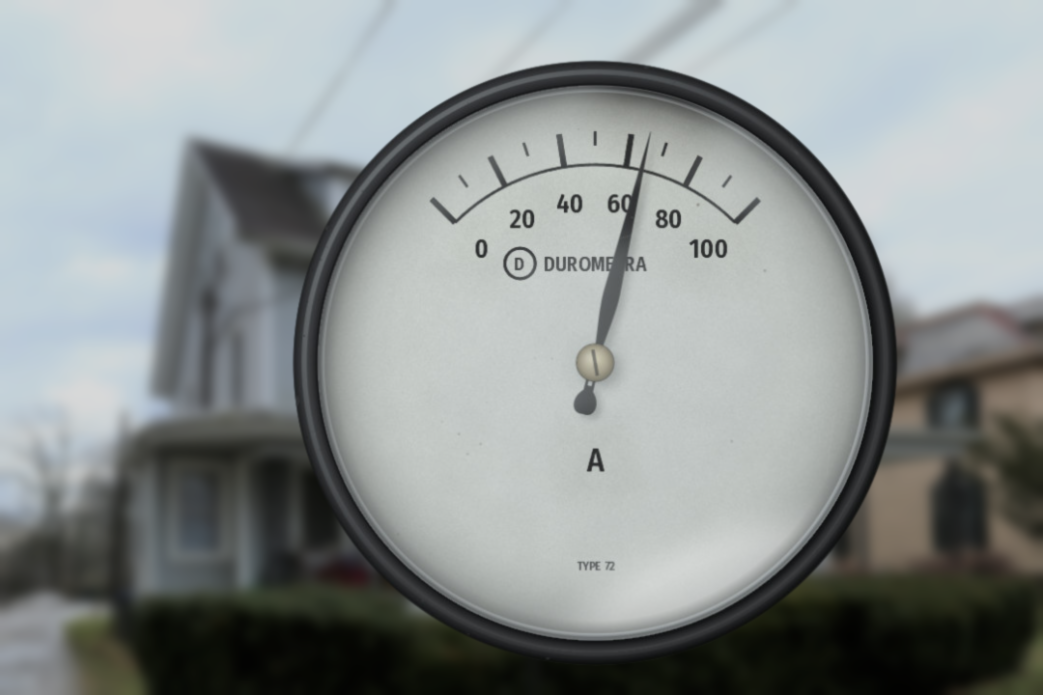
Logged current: 65 A
